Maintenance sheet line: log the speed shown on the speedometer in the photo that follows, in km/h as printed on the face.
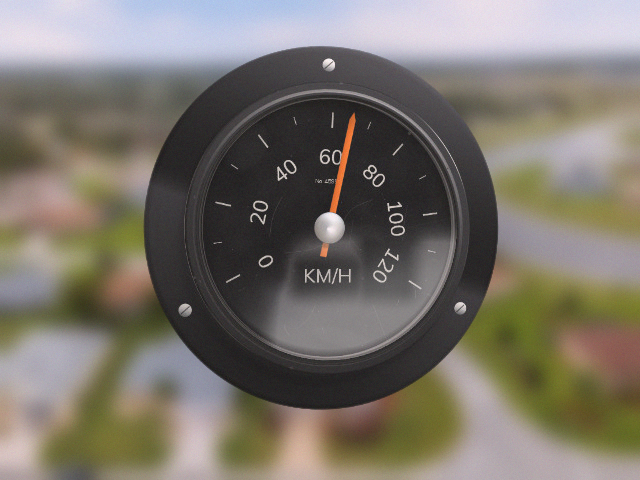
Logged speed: 65 km/h
